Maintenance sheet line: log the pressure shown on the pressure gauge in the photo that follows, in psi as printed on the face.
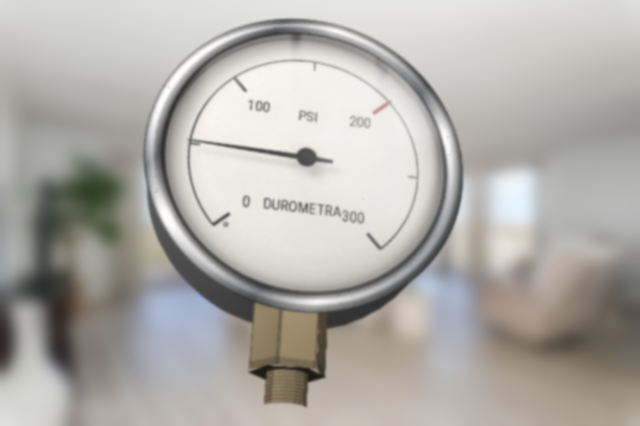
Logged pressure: 50 psi
